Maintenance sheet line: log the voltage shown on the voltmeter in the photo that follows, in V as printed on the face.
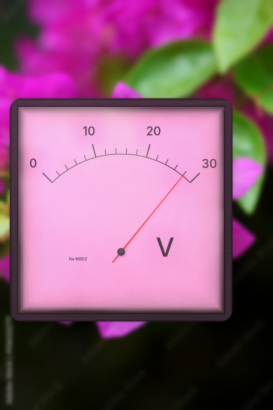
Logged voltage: 28 V
